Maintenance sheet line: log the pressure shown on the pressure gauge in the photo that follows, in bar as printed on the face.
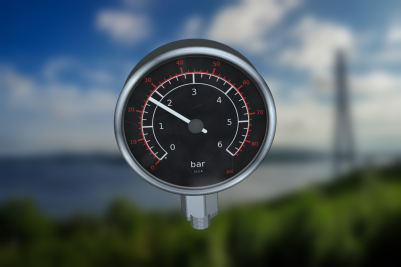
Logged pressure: 1.8 bar
